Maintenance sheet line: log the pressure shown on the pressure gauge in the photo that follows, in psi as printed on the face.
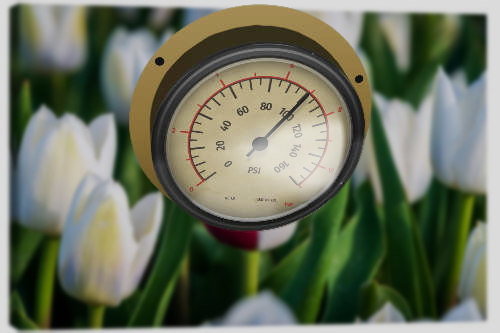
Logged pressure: 100 psi
